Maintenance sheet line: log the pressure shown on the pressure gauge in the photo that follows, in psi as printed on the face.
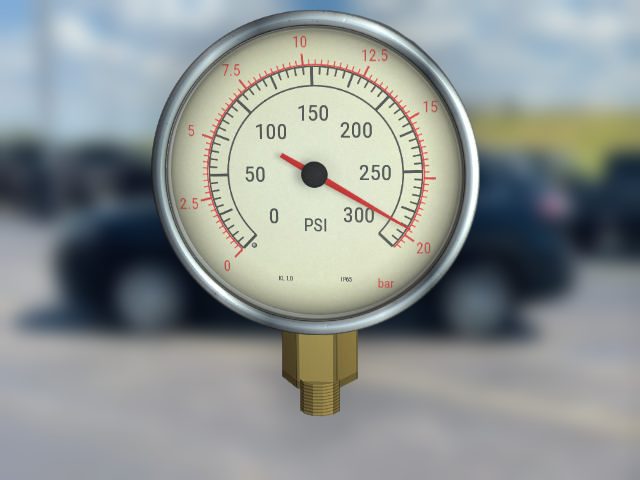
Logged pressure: 285 psi
